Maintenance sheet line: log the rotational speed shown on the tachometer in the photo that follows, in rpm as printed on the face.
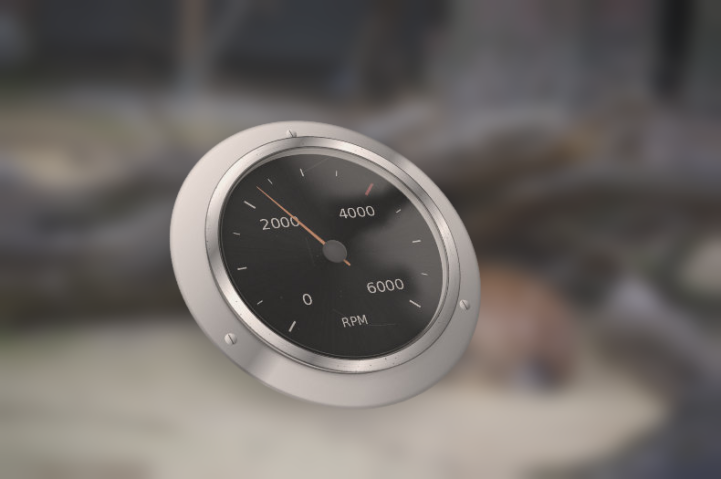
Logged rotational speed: 2250 rpm
